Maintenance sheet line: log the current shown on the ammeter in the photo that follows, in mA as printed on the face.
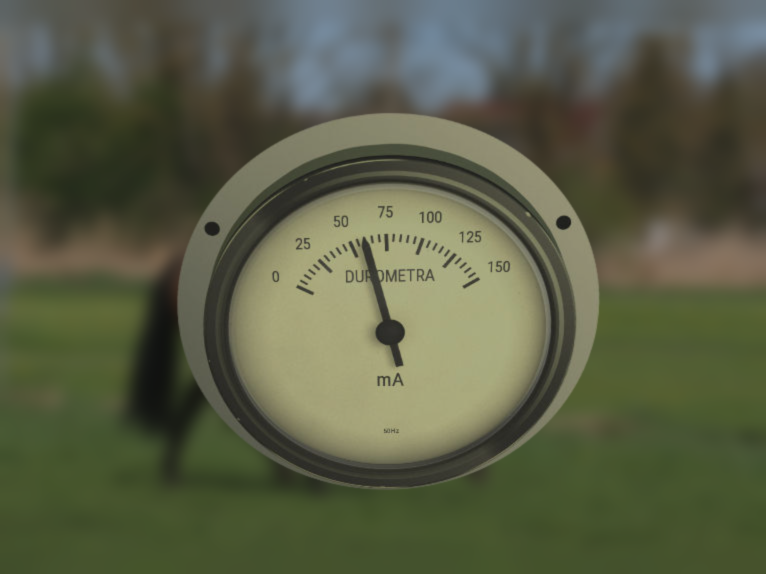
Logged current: 60 mA
